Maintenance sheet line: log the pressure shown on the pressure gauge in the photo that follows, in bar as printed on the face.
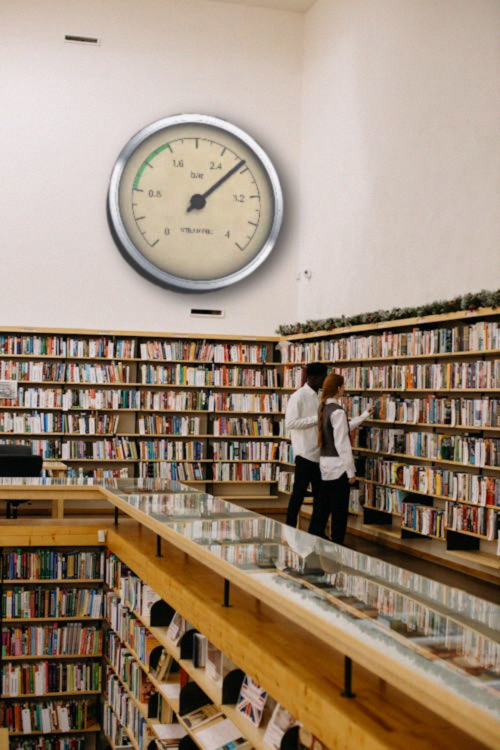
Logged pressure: 2.7 bar
